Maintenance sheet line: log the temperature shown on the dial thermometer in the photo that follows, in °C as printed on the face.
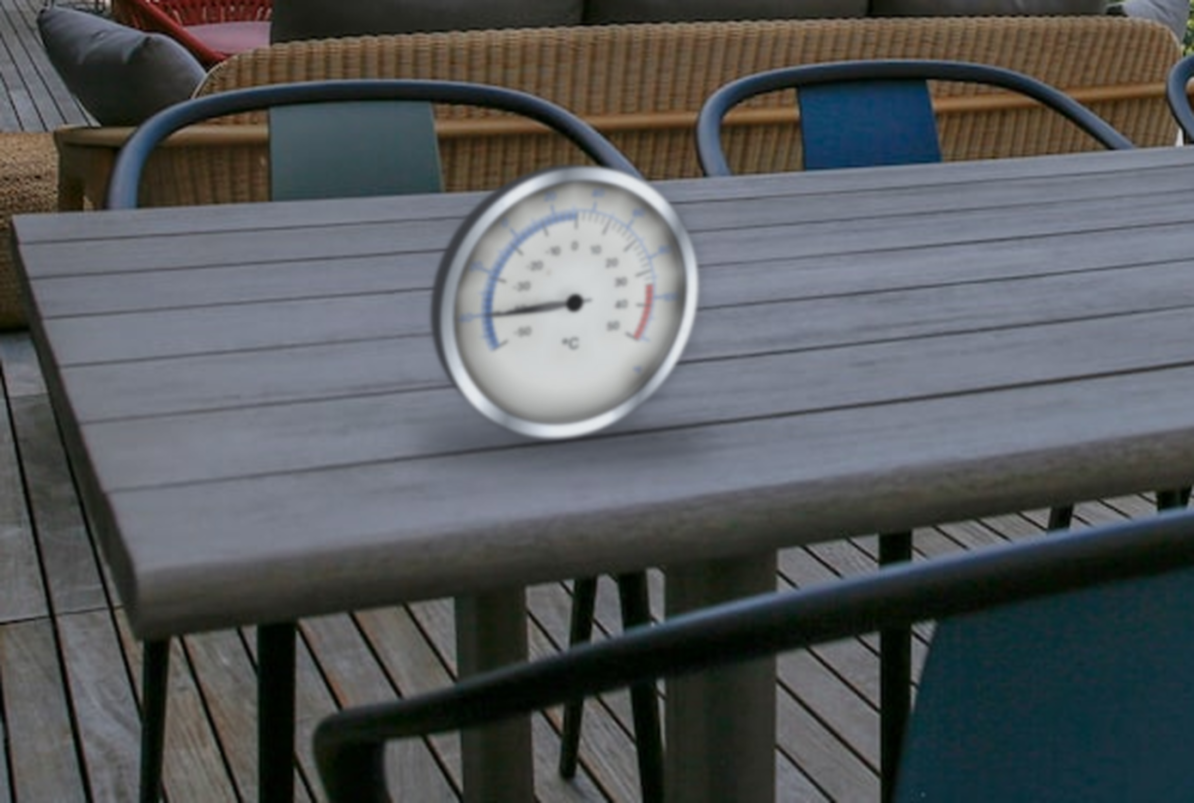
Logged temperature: -40 °C
